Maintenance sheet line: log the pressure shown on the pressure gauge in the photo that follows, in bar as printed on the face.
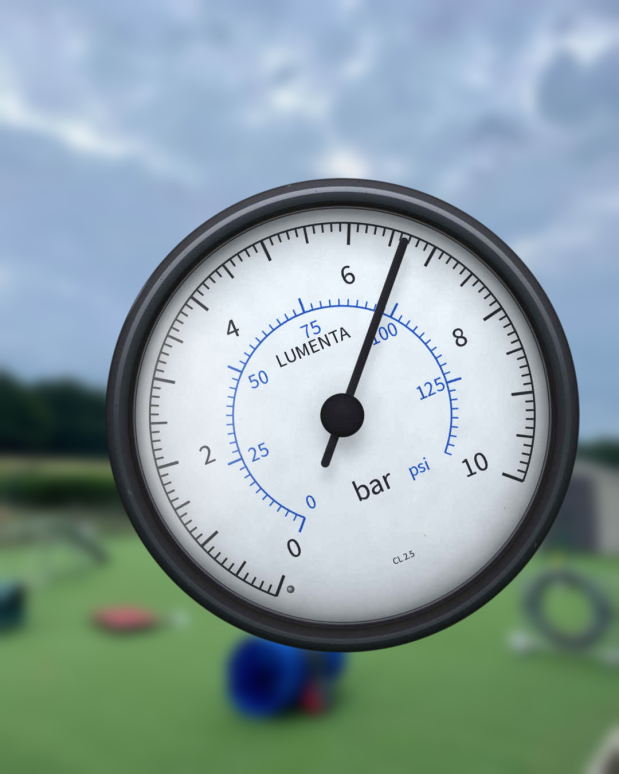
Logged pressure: 6.65 bar
